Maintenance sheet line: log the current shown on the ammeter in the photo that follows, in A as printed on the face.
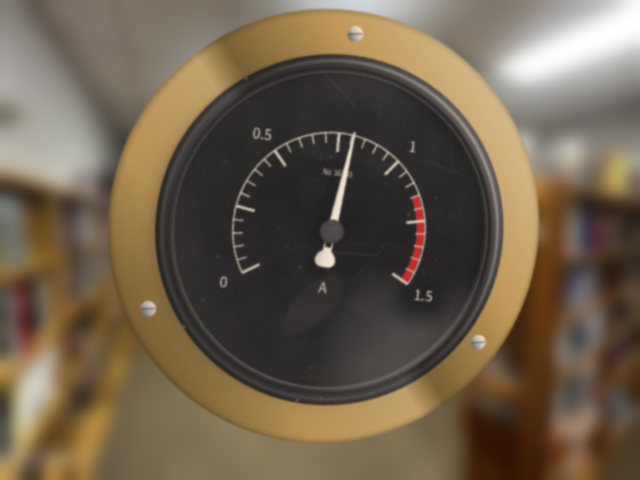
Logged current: 0.8 A
